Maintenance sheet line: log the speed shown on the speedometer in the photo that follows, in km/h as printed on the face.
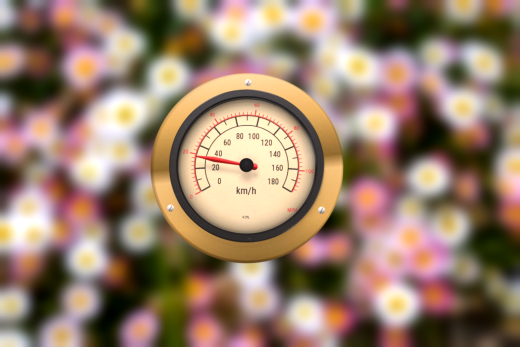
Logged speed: 30 km/h
